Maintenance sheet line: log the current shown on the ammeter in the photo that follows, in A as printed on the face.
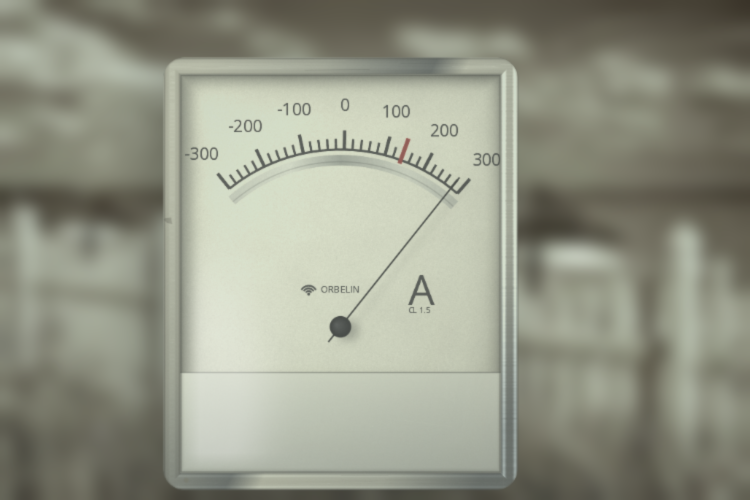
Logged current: 280 A
